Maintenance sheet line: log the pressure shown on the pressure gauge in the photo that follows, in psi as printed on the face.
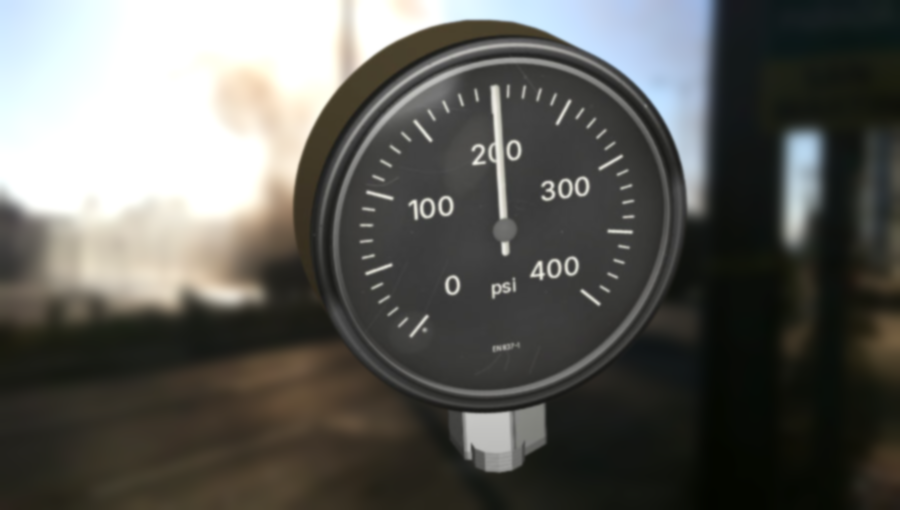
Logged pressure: 200 psi
